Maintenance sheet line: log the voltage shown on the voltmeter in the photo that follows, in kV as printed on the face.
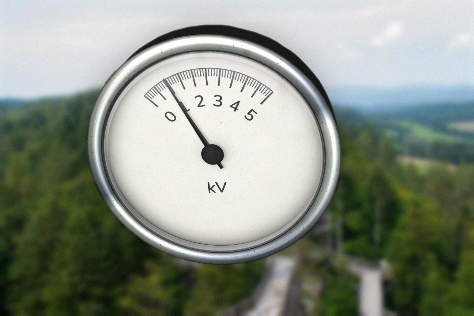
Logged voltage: 1 kV
